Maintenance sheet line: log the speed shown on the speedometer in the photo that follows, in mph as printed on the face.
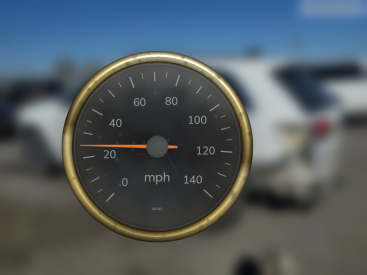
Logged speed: 25 mph
